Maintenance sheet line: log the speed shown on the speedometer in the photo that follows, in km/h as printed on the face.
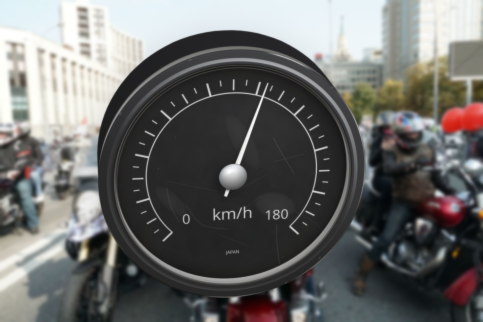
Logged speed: 102.5 km/h
